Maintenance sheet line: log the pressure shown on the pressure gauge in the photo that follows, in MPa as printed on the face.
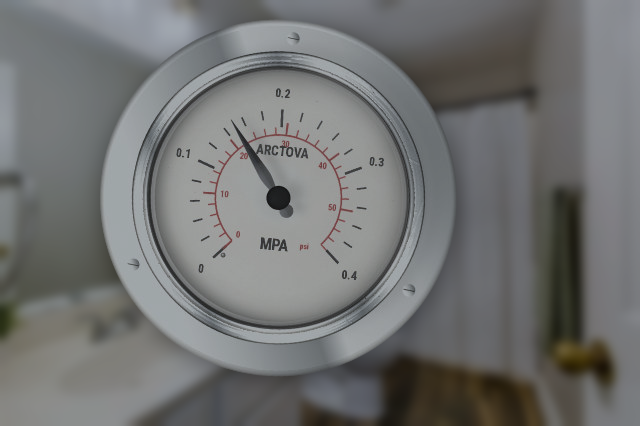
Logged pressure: 0.15 MPa
